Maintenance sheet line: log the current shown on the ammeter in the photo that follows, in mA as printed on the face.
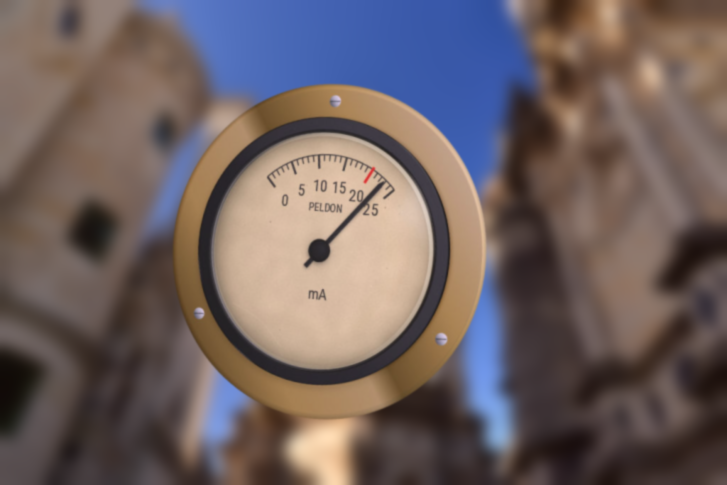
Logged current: 23 mA
